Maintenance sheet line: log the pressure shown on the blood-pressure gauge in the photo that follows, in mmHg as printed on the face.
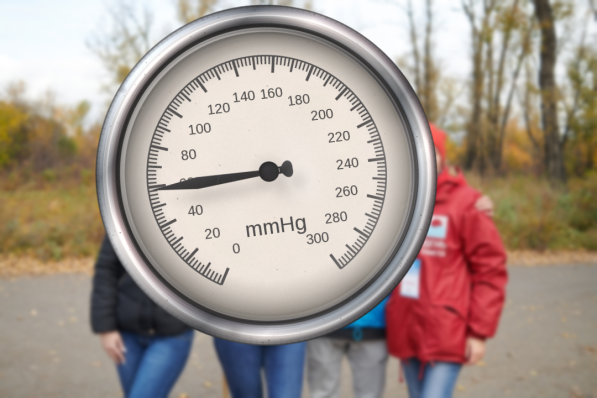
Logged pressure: 58 mmHg
